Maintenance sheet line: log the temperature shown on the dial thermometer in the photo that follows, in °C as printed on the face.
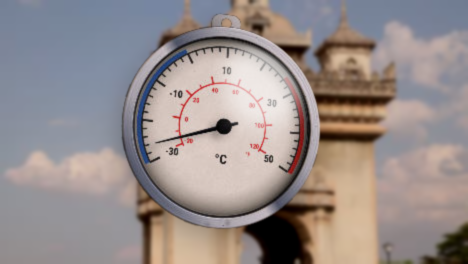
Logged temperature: -26 °C
